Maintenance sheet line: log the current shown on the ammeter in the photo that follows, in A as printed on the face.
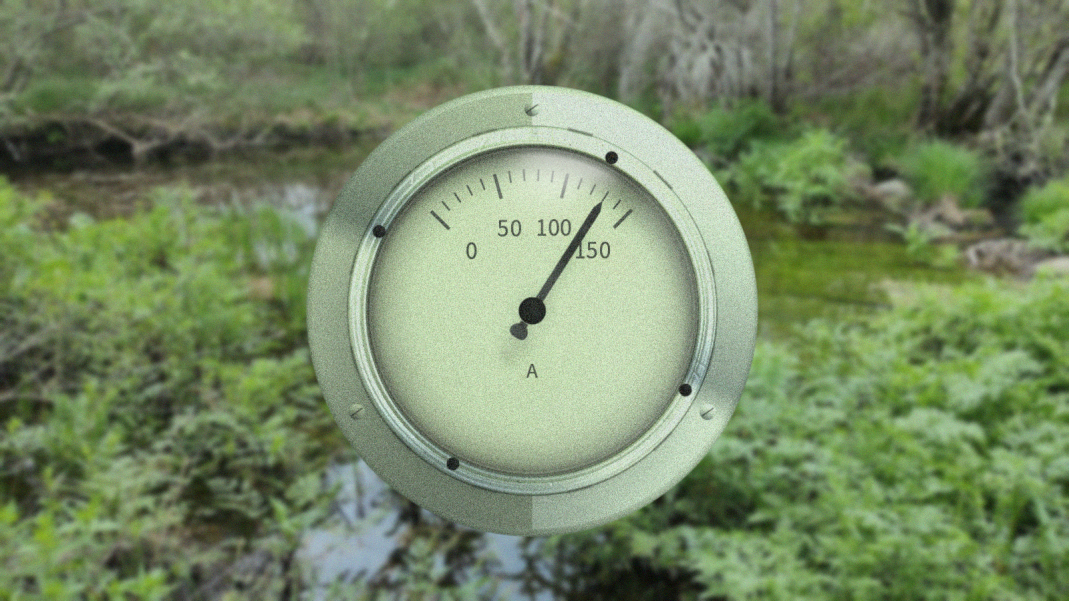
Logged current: 130 A
